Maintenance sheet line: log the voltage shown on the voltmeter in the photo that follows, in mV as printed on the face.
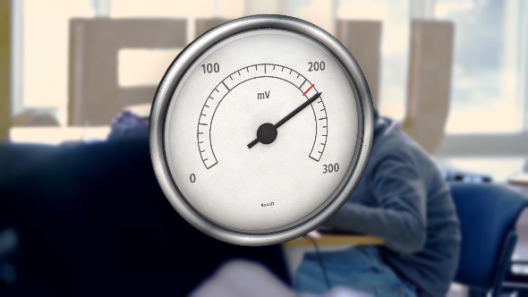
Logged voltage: 220 mV
